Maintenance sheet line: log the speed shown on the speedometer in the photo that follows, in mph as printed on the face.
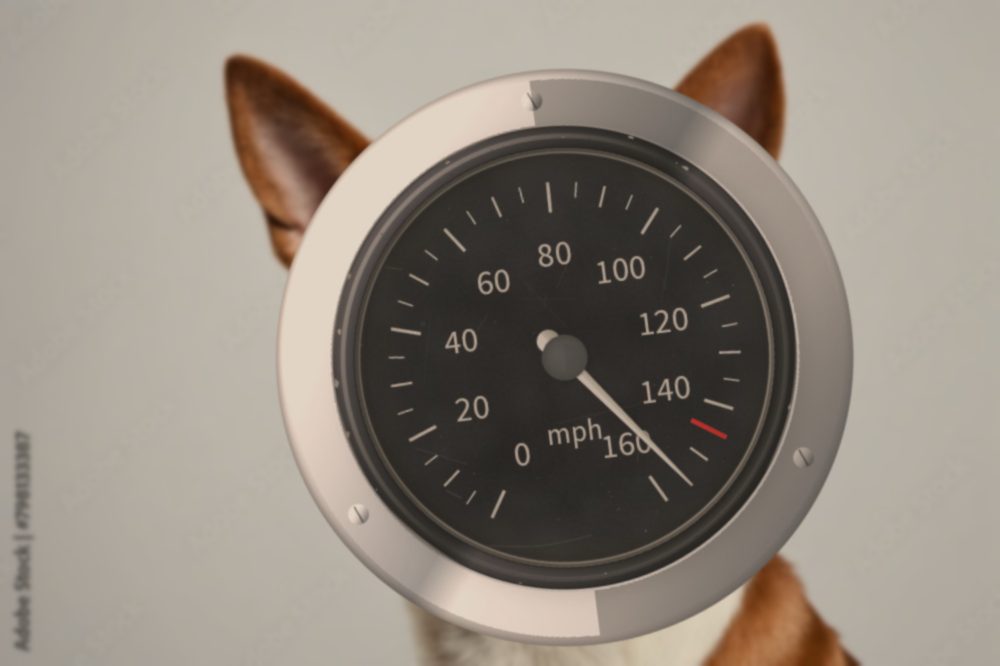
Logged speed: 155 mph
